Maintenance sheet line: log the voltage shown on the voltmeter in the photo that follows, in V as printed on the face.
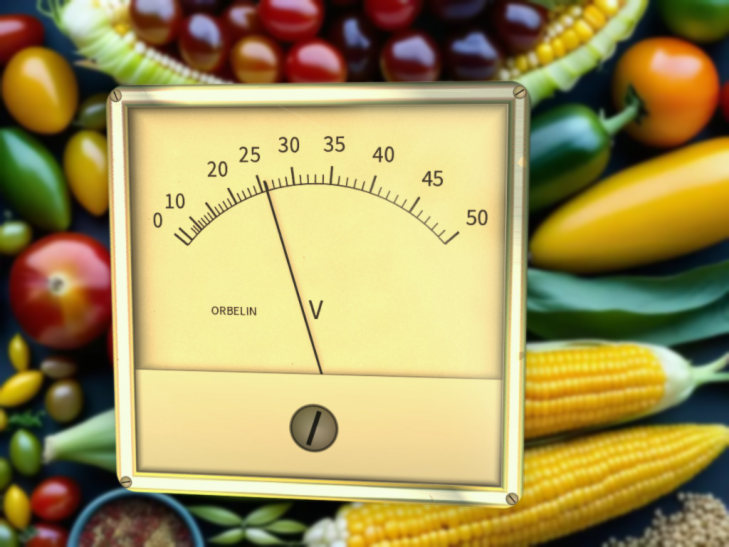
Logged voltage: 26 V
